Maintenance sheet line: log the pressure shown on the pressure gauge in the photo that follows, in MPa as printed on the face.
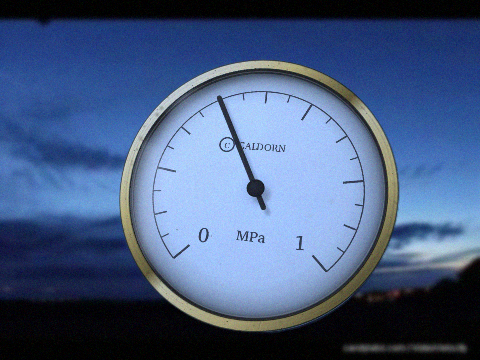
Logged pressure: 0.4 MPa
